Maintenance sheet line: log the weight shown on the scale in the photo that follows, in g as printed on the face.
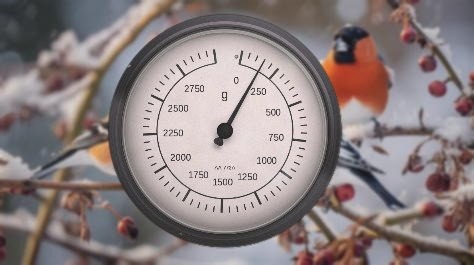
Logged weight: 150 g
